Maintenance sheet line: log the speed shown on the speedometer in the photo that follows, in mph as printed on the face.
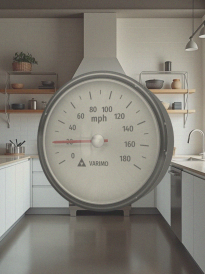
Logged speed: 20 mph
